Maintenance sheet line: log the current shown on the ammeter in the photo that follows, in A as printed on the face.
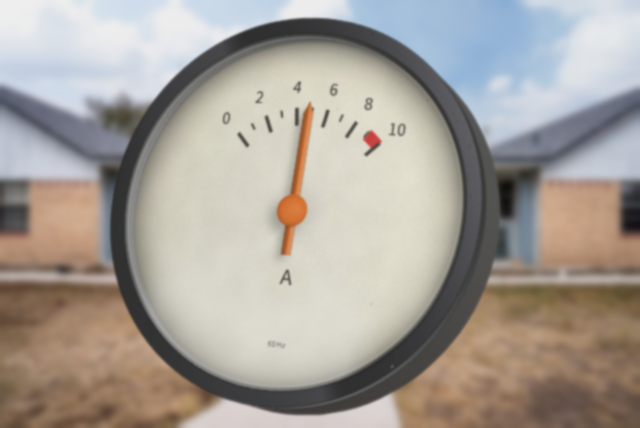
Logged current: 5 A
